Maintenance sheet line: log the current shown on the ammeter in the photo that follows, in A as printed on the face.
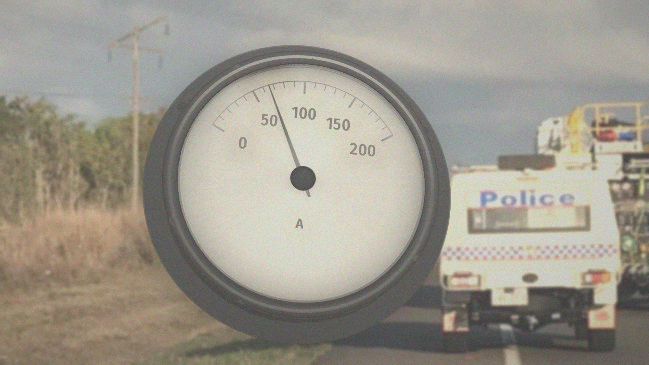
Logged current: 65 A
